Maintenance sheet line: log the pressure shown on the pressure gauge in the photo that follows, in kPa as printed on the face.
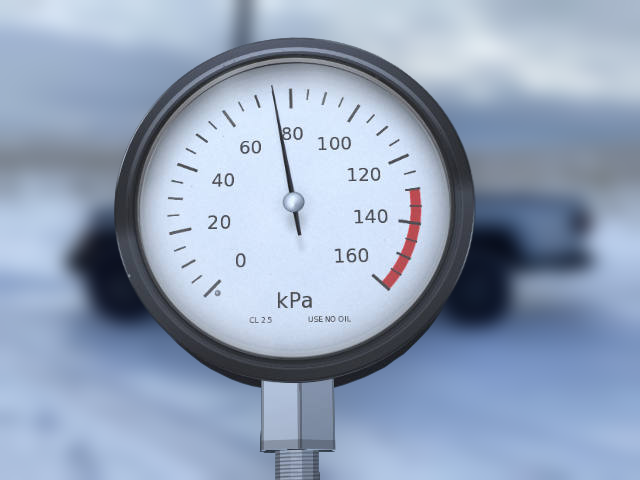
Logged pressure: 75 kPa
